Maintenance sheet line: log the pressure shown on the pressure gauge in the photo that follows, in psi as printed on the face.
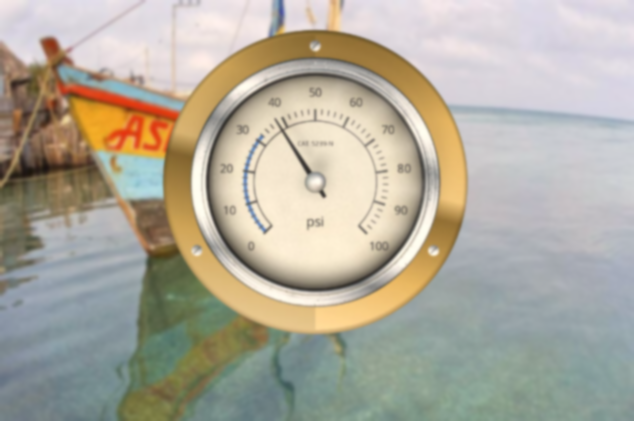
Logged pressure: 38 psi
